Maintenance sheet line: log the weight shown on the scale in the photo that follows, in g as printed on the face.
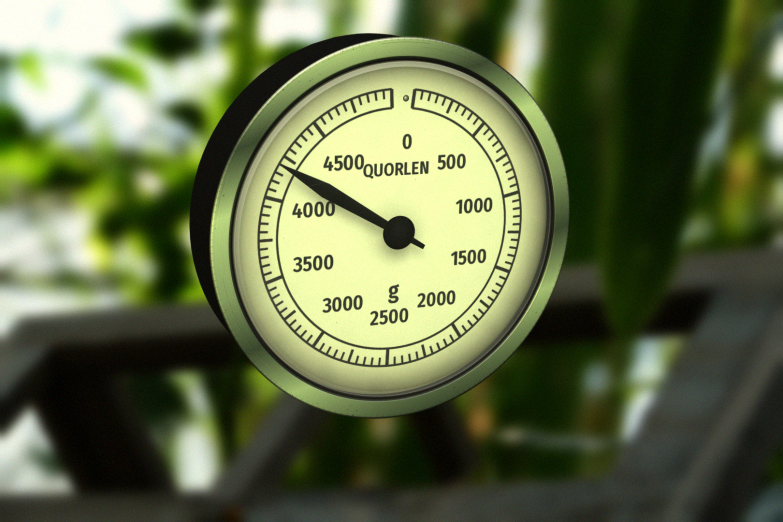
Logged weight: 4200 g
